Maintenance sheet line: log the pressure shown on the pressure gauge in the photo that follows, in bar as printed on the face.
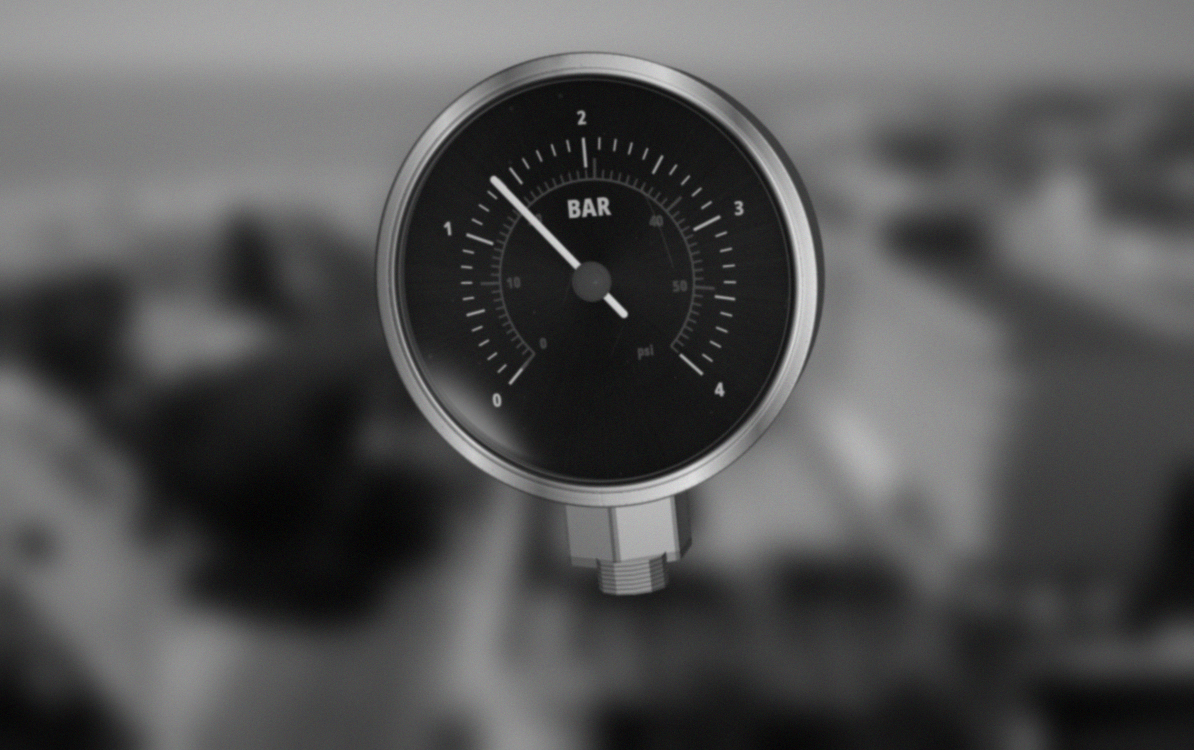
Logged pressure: 1.4 bar
